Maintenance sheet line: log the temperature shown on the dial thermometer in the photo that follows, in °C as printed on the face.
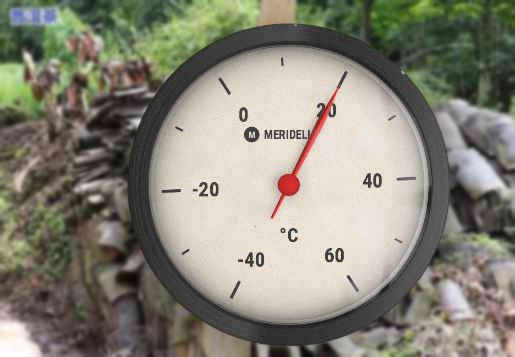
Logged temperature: 20 °C
